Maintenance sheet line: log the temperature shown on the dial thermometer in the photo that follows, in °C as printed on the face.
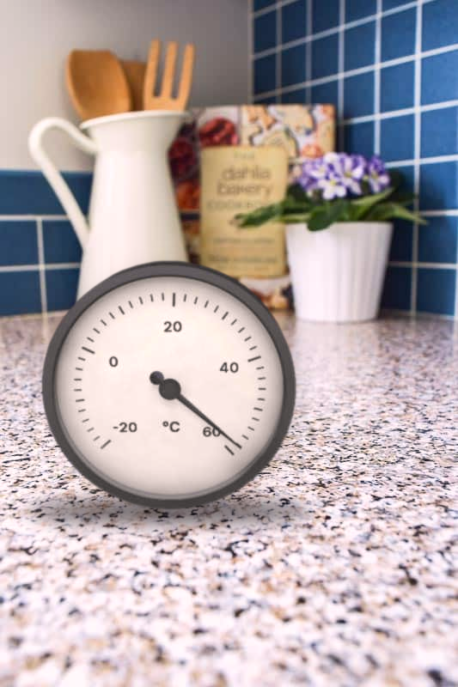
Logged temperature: 58 °C
